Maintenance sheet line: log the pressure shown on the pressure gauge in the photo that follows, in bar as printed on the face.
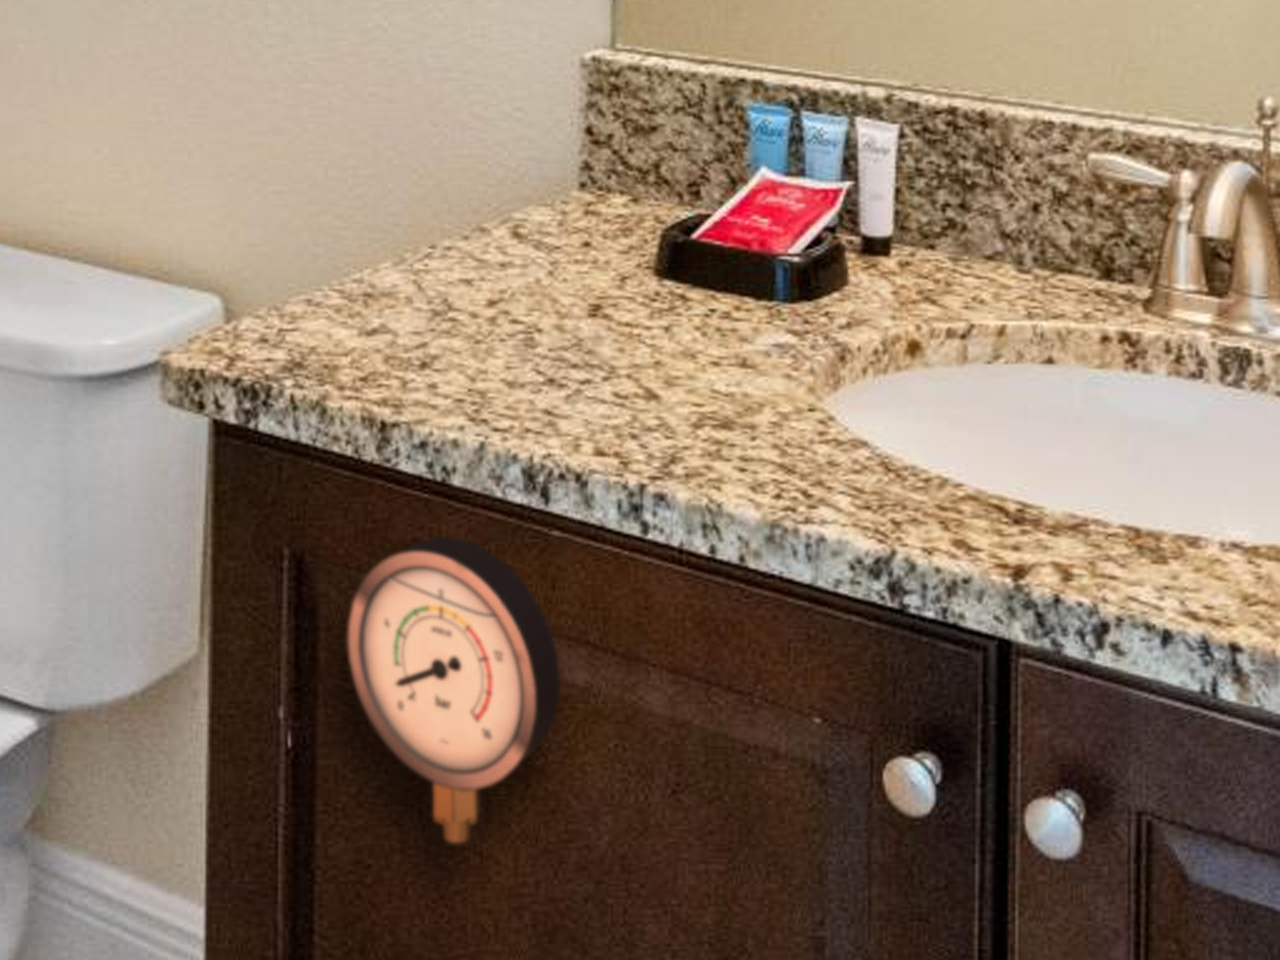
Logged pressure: 1 bar
